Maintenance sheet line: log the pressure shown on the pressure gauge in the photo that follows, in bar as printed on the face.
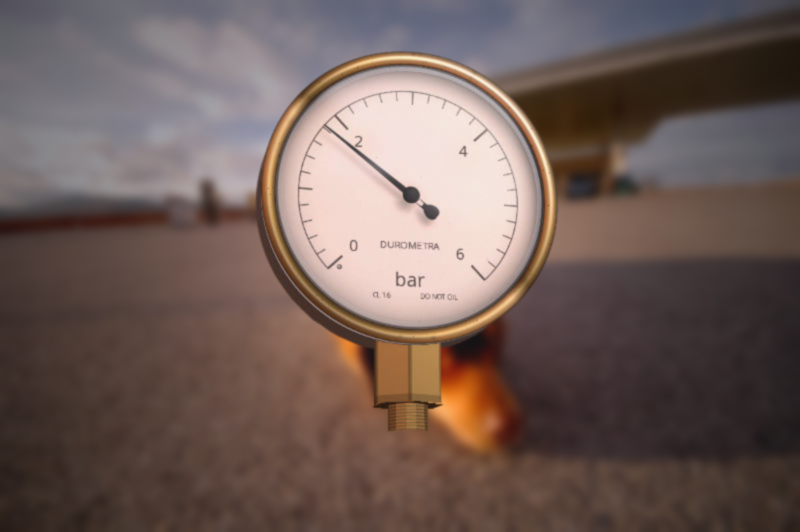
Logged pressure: 1.8 bar
